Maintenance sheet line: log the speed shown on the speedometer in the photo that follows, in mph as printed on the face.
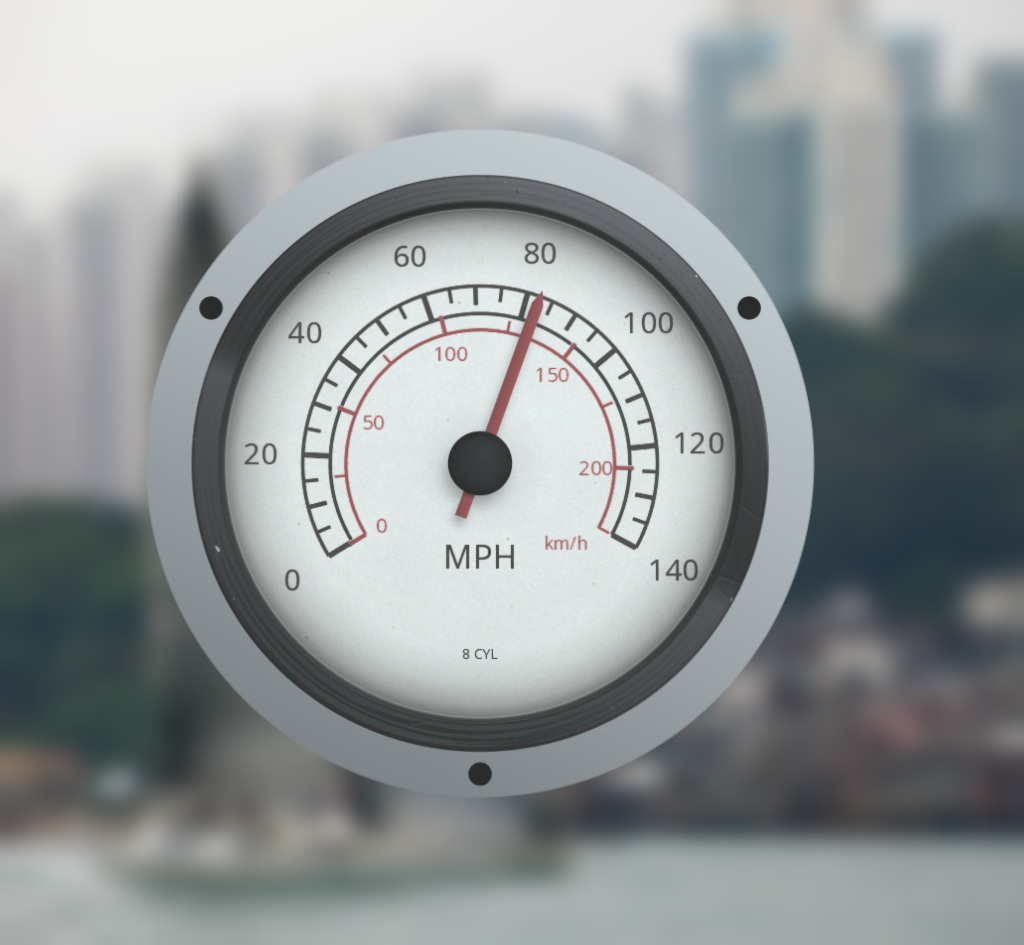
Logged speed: 82.5 mph
